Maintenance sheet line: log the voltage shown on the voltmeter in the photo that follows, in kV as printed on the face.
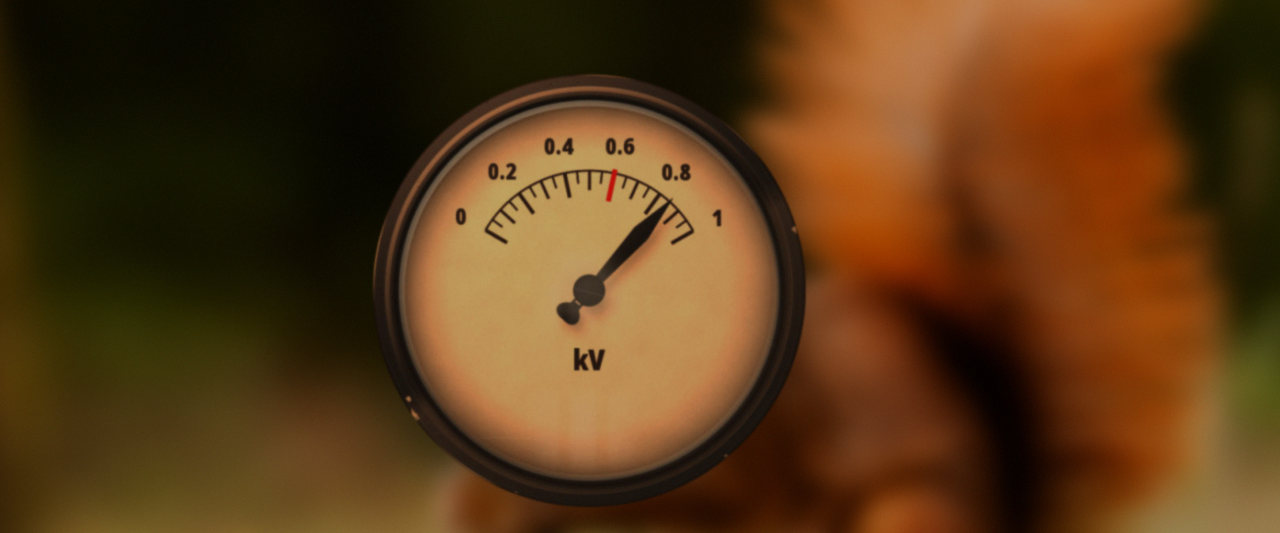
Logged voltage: 0.85 kV
